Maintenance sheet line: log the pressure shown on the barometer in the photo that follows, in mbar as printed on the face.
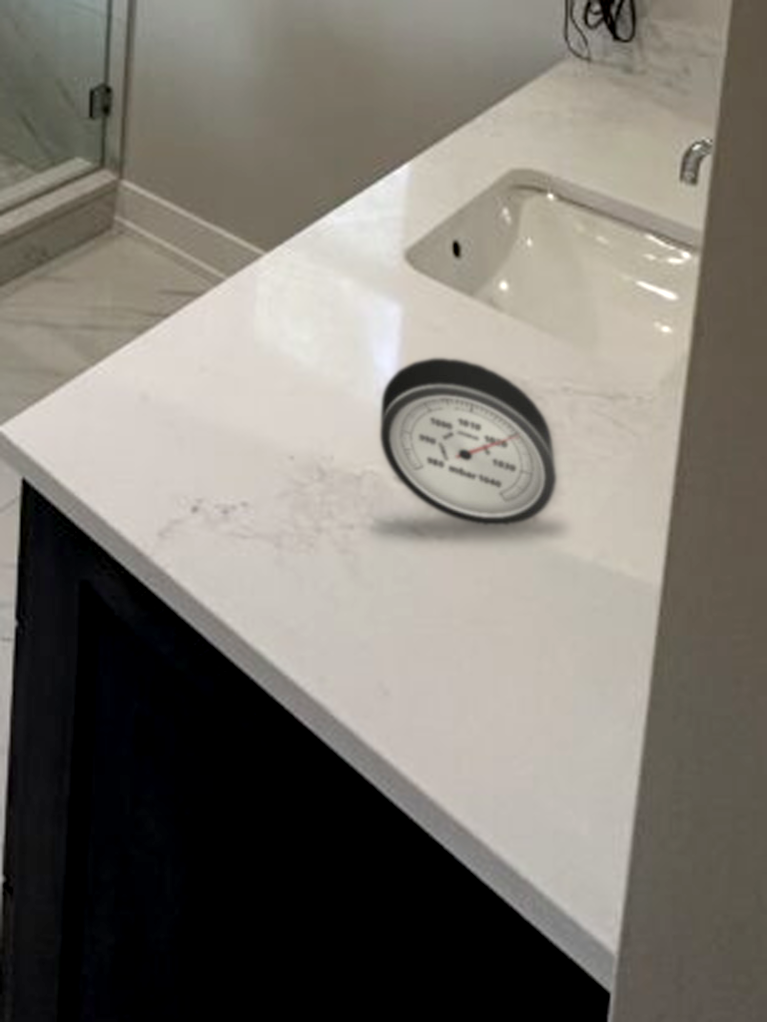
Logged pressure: 1020 mbar
